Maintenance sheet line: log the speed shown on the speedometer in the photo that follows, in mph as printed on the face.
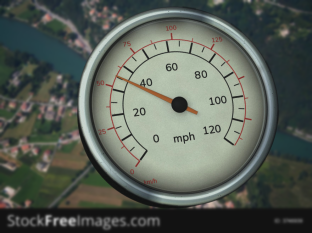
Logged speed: 35 mph
